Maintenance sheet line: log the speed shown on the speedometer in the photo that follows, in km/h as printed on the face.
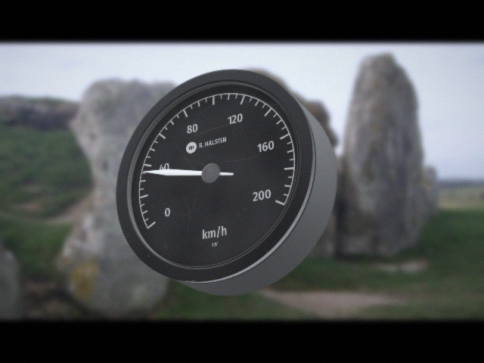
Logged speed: 35 km/h
